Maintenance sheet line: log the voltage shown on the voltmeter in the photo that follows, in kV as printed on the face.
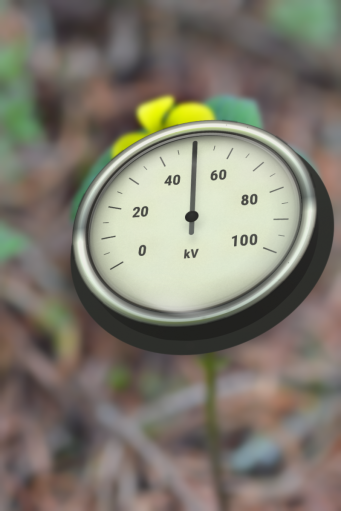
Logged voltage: 50 kV
